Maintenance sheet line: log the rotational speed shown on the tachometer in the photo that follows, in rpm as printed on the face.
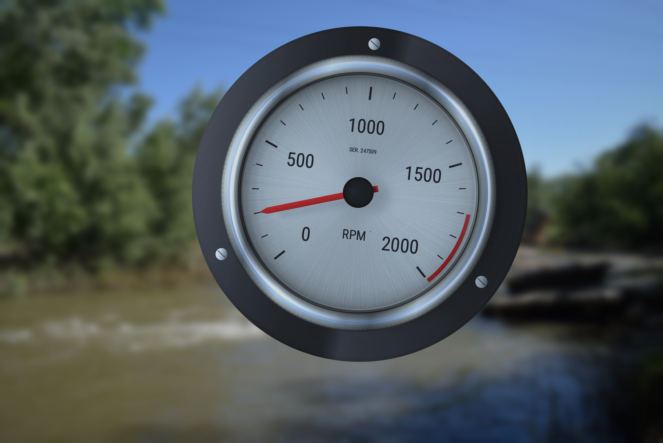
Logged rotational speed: 200 rpm
